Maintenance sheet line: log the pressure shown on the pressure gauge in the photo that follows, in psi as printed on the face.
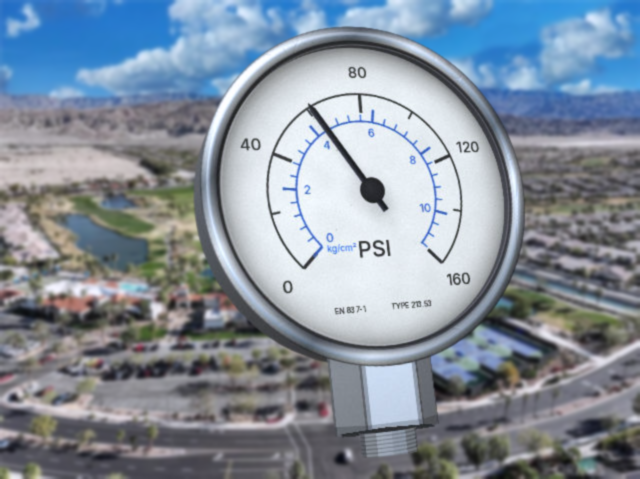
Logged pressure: 60 psi
